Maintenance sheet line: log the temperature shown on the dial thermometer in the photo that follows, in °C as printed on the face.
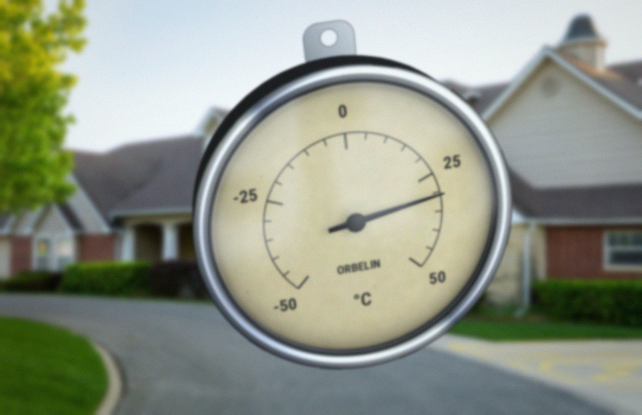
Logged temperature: 30 °C
